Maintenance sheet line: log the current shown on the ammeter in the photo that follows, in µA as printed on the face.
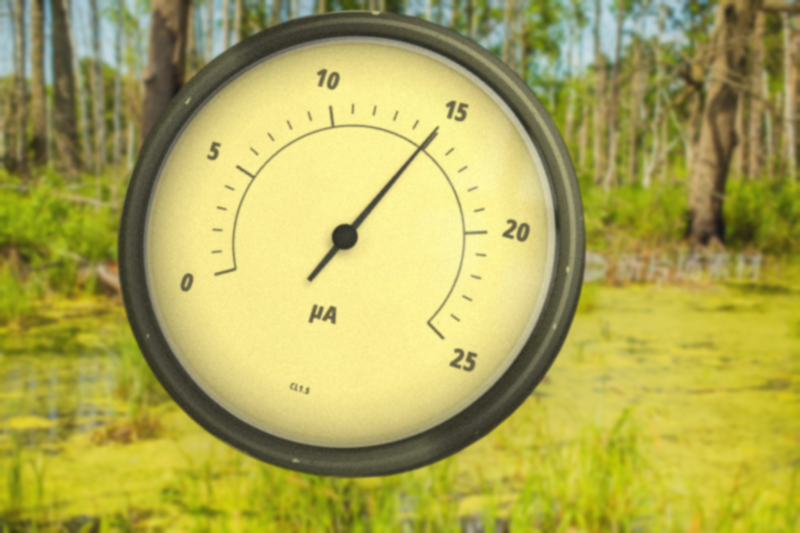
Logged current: 15 µA
